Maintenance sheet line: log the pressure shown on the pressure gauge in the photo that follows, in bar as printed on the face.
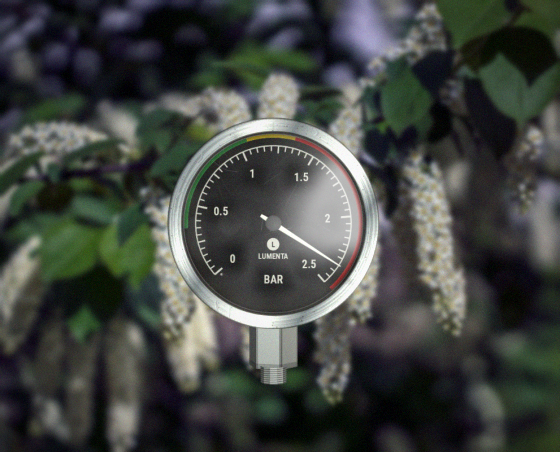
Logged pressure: 2.35 bar
